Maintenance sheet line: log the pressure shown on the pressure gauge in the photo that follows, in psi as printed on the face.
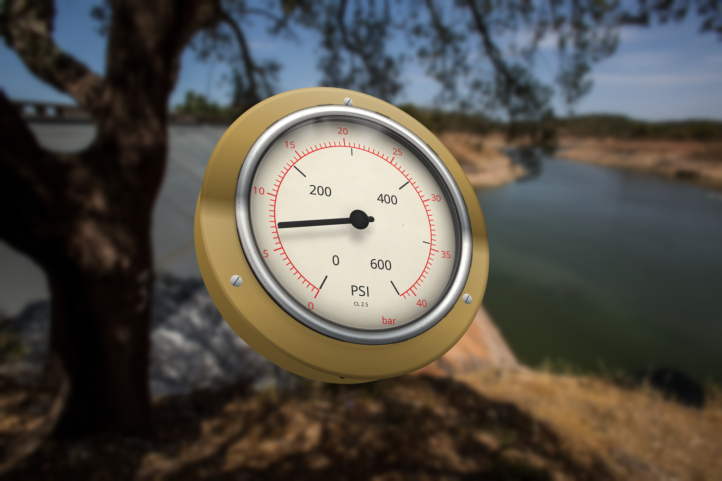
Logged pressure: 100 psi
